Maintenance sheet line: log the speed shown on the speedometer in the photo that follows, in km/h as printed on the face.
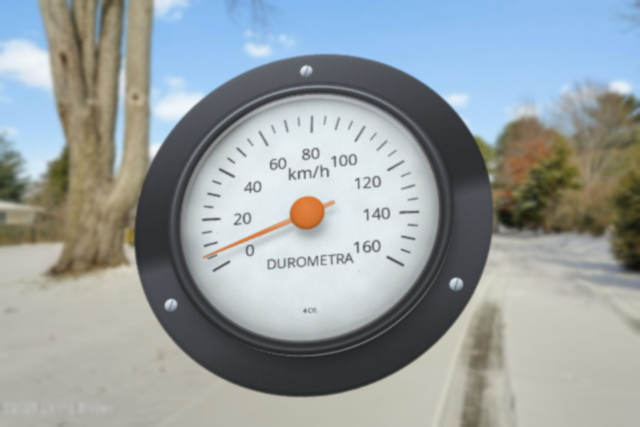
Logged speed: 5 km/h
